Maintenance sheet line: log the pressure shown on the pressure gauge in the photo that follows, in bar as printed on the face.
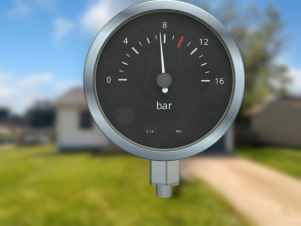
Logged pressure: 7.5 bar
